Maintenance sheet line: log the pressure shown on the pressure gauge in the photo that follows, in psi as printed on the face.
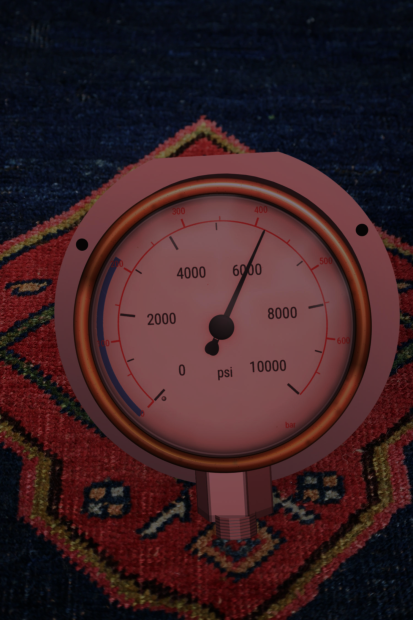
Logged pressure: 6000 psi
